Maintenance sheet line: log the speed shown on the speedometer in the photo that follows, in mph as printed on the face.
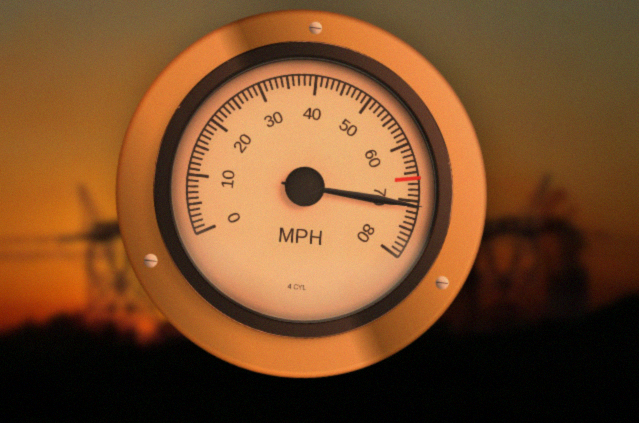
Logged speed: 71 mph
